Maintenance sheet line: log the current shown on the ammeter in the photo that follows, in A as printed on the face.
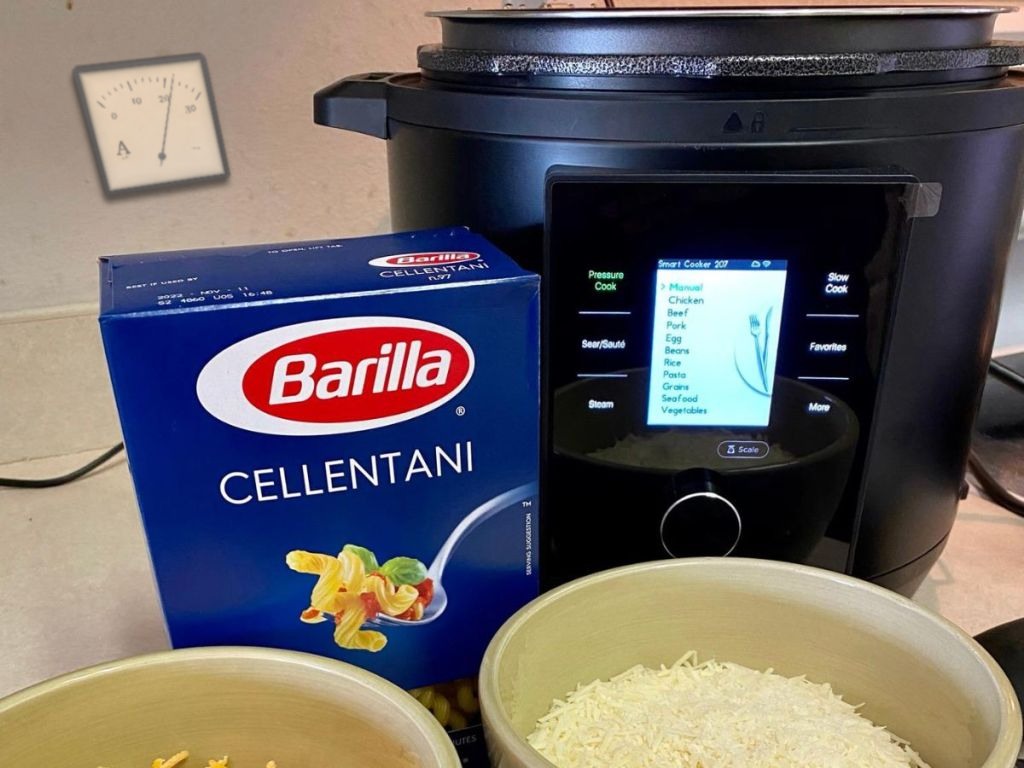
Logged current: 22 A
